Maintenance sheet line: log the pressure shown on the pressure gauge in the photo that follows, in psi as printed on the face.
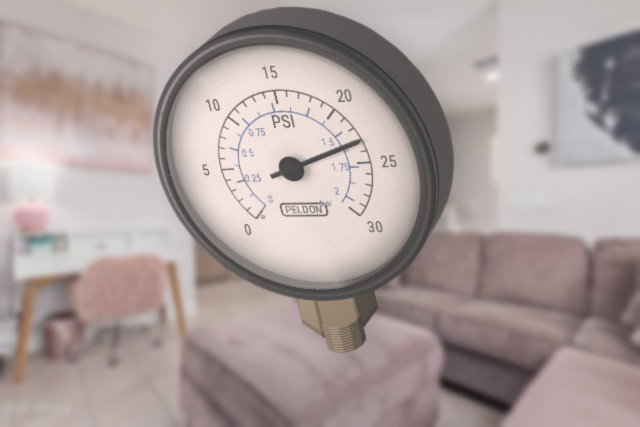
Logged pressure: 23 psi
